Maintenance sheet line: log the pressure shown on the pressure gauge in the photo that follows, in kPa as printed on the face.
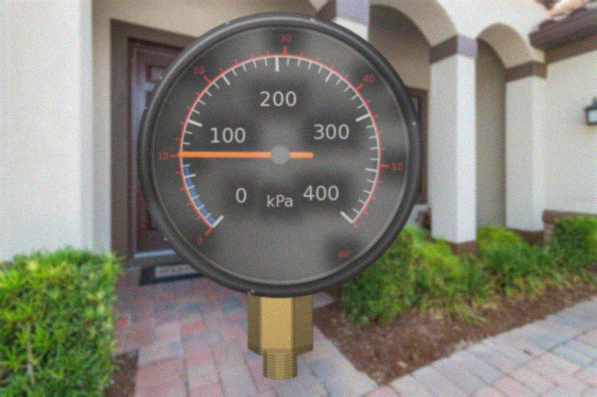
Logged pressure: 70 kPa
